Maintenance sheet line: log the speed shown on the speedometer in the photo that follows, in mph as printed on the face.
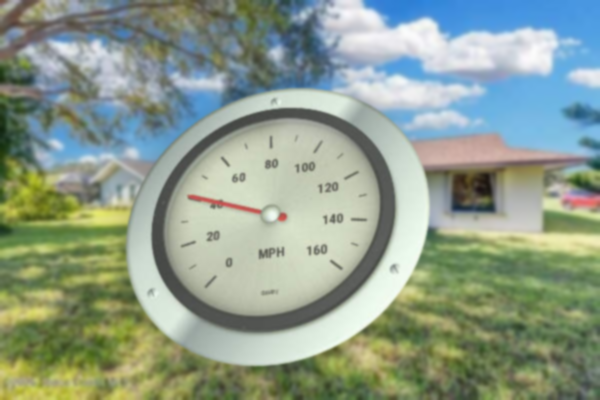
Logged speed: 40 mph
